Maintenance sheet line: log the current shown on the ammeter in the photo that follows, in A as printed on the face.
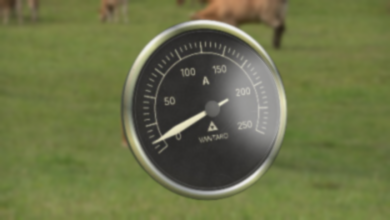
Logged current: 10 A
